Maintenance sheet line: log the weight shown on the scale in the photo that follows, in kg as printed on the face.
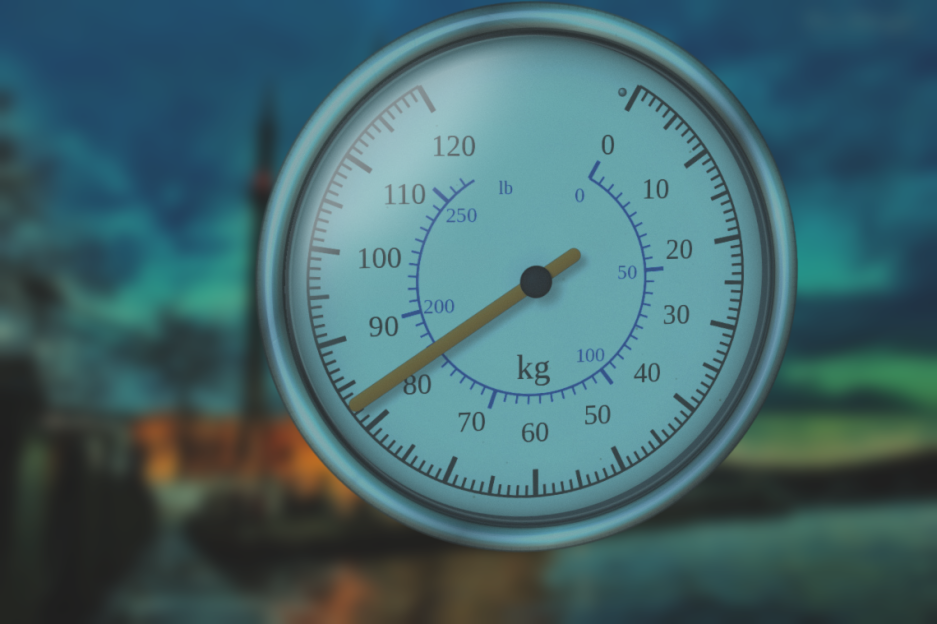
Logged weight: 83 kg
